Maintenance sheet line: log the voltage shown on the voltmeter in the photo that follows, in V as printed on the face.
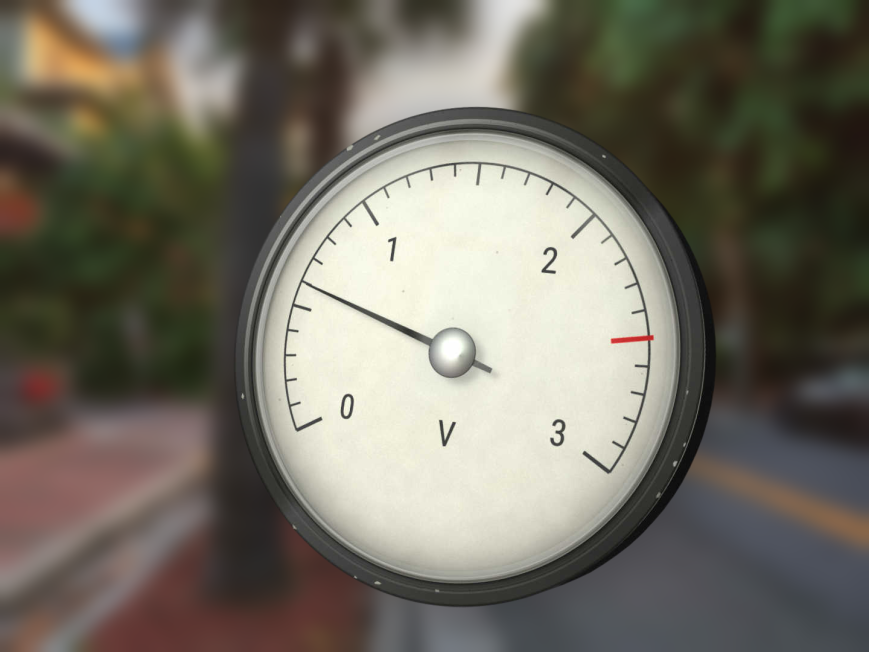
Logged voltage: 0.6 V
